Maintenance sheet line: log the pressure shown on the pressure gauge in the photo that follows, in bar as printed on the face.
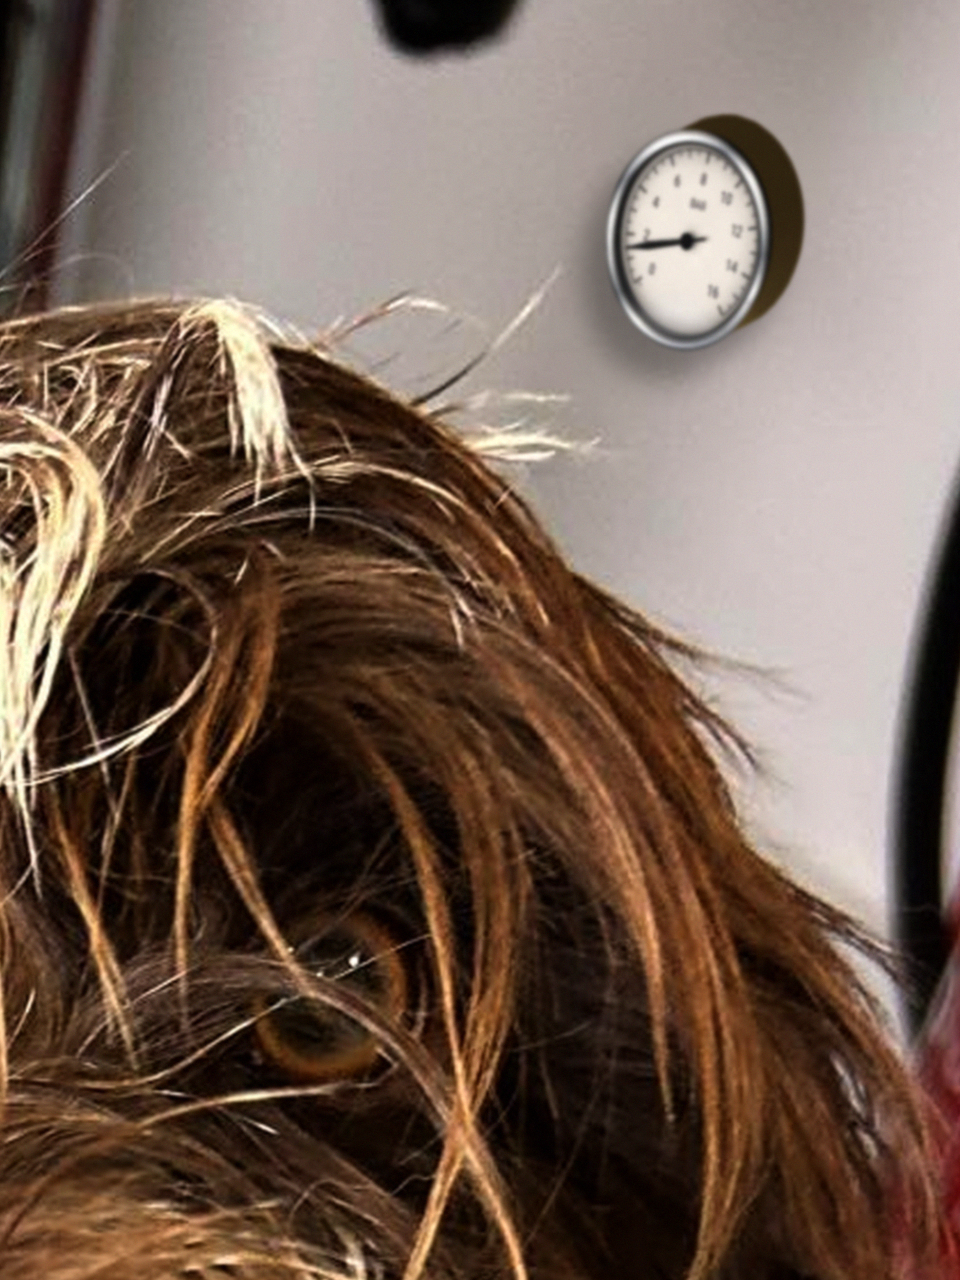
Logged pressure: 1.5 bar
